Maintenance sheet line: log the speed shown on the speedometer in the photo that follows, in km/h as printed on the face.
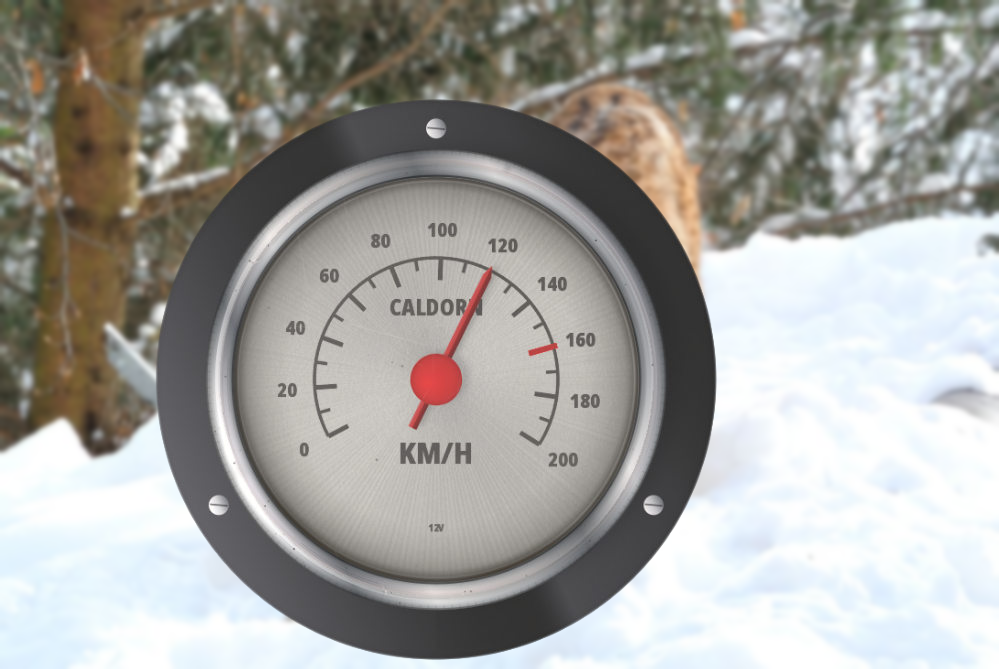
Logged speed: 120 km/h
